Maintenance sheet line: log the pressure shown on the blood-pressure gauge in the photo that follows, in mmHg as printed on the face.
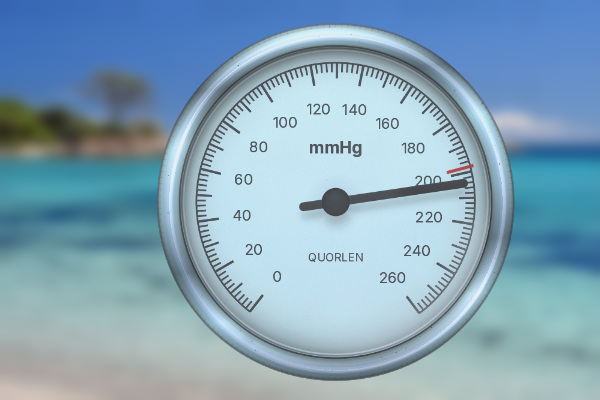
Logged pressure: 204 mmHg
